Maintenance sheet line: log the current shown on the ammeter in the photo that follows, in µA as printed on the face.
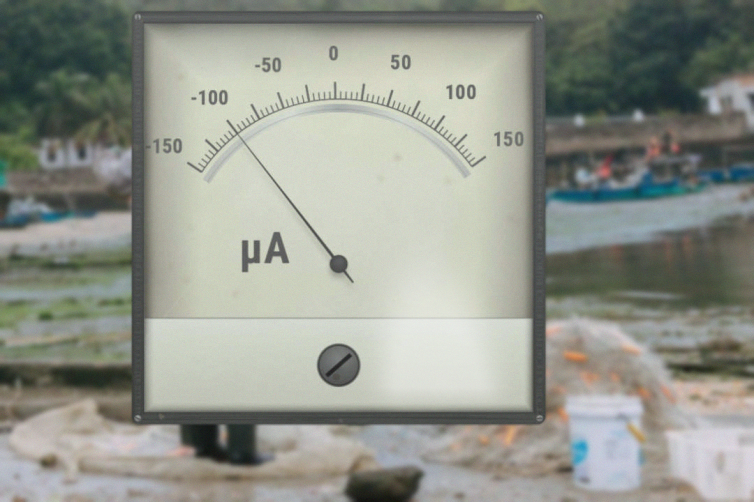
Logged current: -100 µA
